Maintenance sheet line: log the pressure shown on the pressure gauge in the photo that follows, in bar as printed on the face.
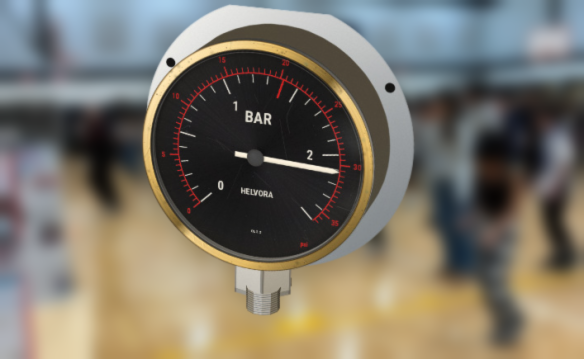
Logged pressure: 2.1 bar
